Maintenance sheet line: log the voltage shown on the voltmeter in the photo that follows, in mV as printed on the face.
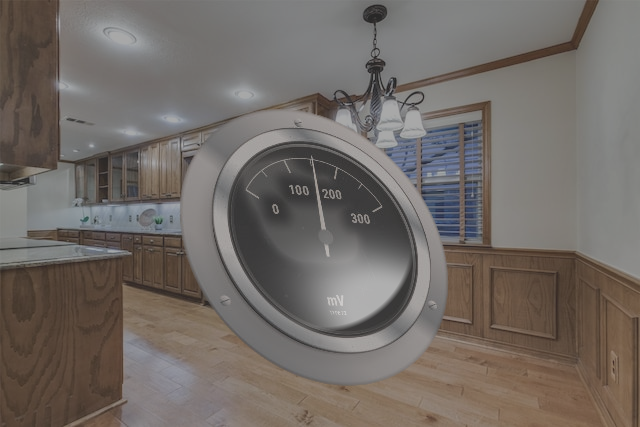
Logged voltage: 150 mV
